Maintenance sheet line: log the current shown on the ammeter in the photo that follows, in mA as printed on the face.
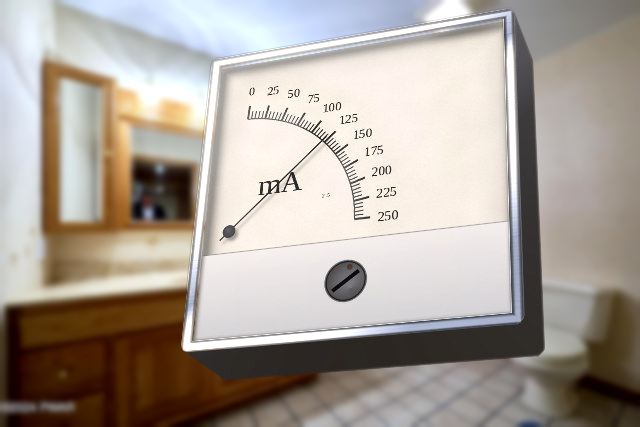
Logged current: 125 mA
